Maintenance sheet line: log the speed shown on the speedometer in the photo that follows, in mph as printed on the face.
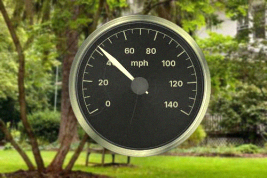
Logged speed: 42.5 mph
